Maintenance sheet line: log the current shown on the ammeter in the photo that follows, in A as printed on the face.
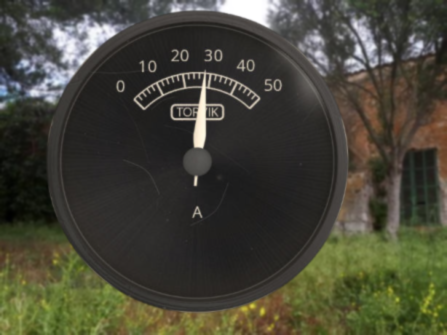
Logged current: 28 A
